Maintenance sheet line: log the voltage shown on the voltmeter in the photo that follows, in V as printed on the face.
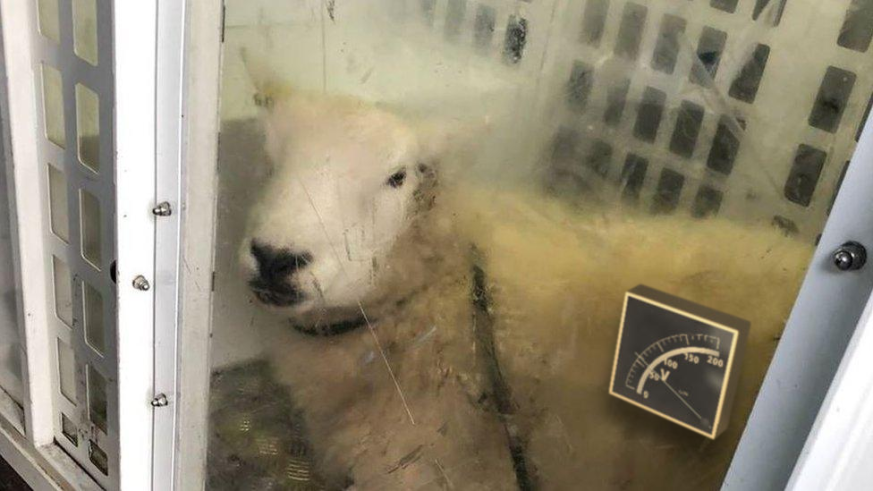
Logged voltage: 60 V
